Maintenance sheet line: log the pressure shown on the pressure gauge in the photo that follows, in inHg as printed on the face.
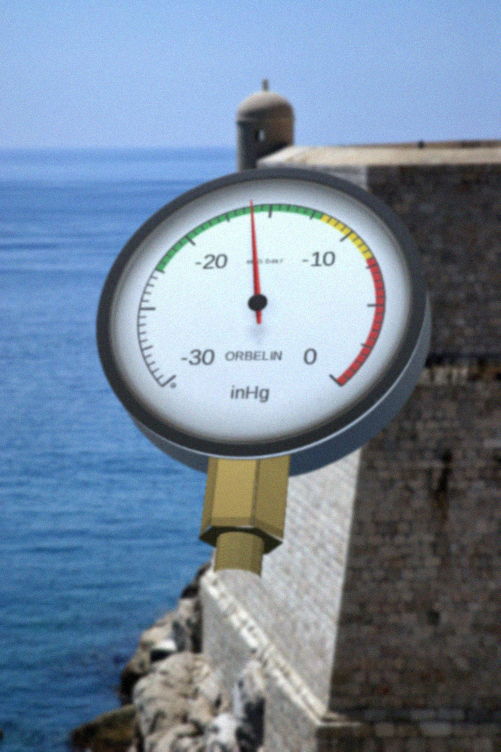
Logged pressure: -16 inHg
